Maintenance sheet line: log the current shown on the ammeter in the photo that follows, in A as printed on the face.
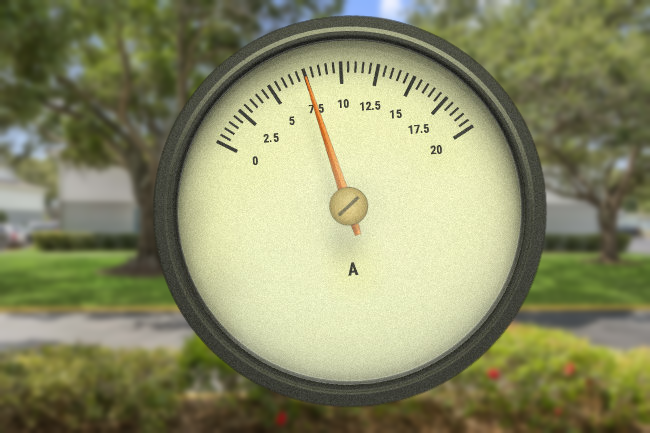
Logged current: 7.5 A
